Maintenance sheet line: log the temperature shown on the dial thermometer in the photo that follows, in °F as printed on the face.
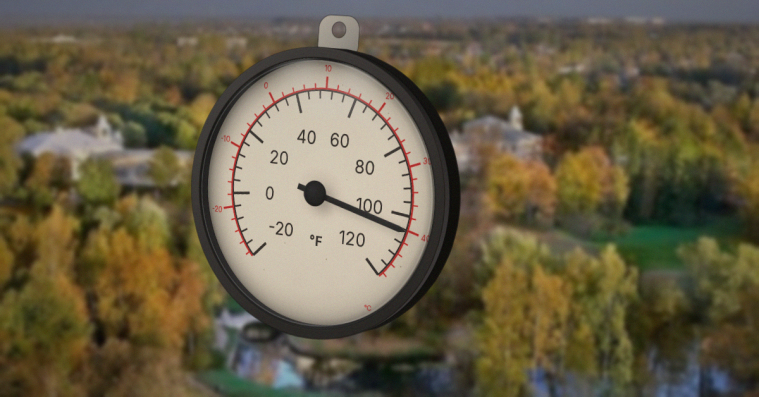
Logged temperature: 104 °F
